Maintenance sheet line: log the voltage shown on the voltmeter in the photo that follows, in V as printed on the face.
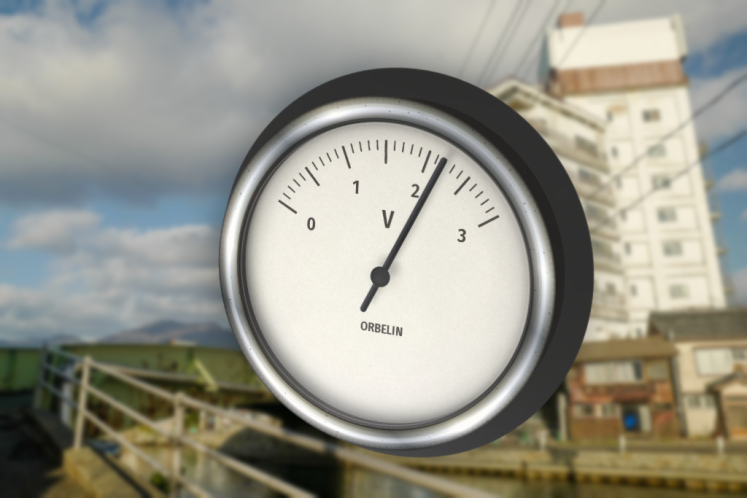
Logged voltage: 2.2 V
